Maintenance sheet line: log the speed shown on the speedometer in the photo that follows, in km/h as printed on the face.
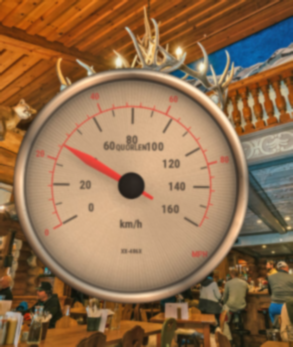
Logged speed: 40 km/h
